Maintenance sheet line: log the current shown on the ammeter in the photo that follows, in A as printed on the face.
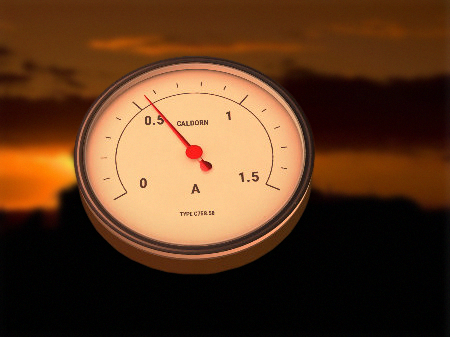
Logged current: 0.55 A
